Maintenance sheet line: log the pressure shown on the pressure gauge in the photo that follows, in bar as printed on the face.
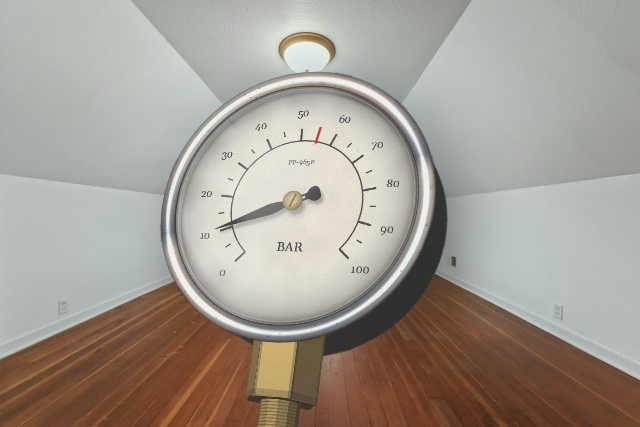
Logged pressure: 10 bar
